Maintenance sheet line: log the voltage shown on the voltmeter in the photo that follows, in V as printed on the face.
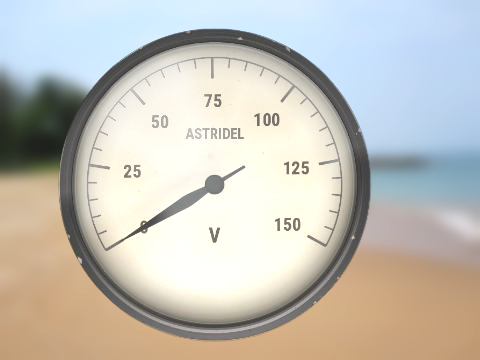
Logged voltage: 0 V
